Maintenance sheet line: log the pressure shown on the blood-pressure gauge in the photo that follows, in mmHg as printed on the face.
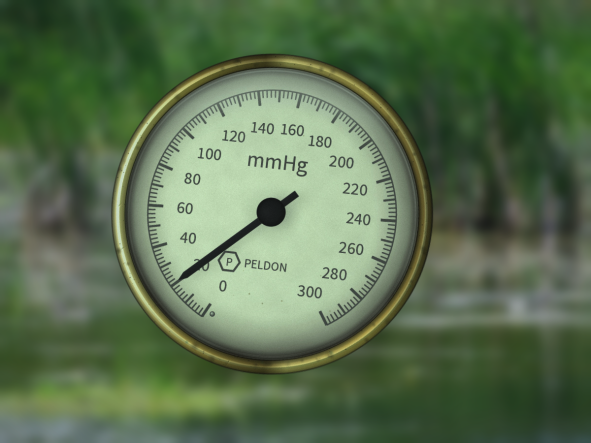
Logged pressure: 20 mmHg
